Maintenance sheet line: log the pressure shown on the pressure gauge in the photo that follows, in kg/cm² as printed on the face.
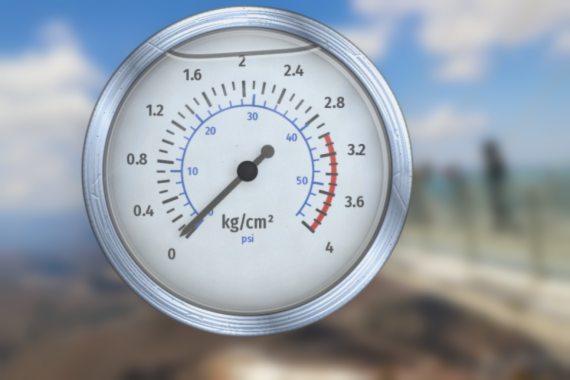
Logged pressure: 0.05 kg/cm²
